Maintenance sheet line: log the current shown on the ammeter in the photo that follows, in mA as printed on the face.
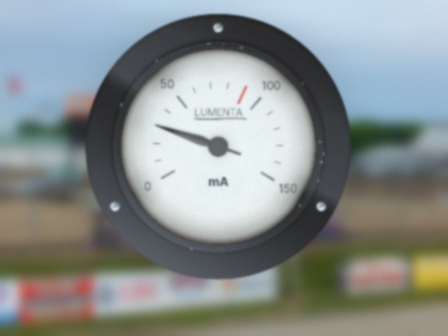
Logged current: 30 mA
